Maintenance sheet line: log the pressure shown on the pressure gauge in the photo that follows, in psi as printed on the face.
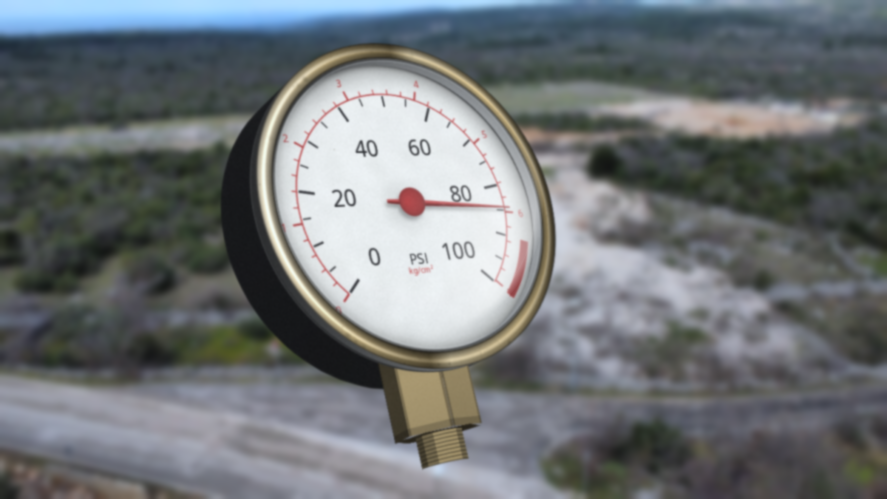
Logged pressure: 85 psi
